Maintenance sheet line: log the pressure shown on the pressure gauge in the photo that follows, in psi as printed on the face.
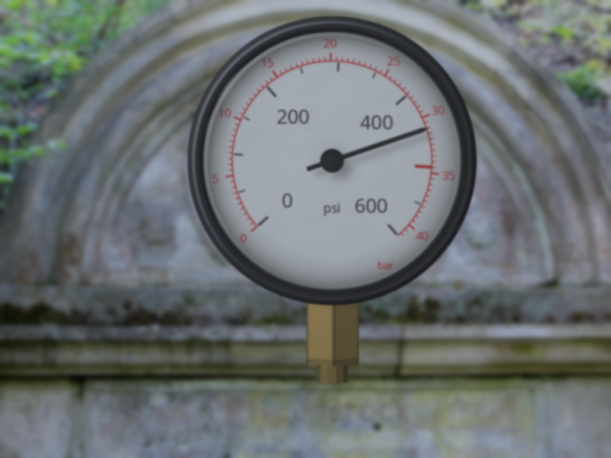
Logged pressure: 450 psi
